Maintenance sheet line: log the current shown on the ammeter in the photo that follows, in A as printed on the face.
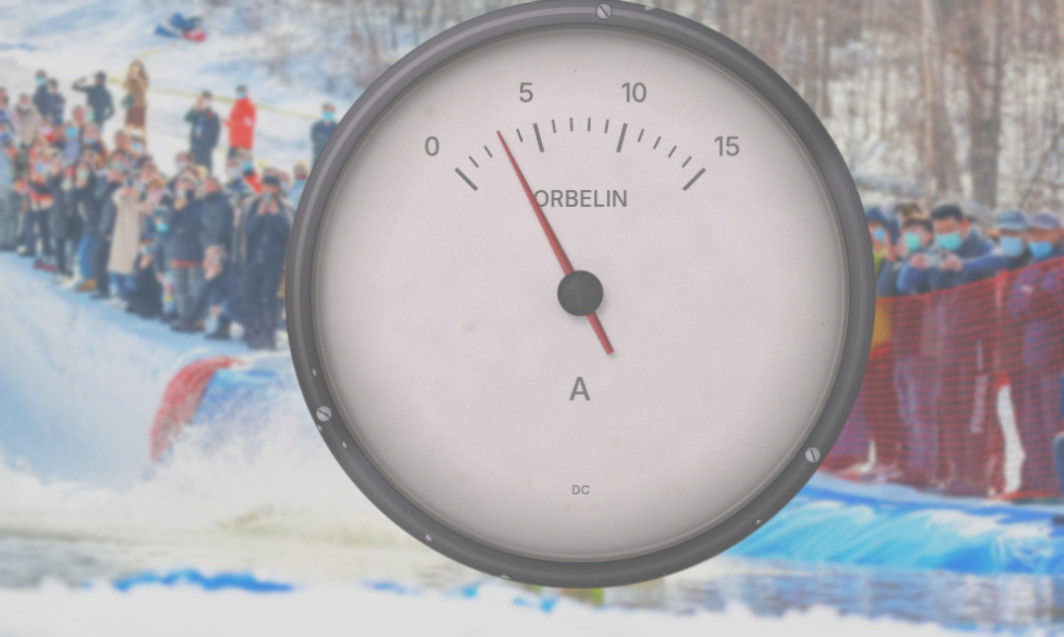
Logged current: 3 A
